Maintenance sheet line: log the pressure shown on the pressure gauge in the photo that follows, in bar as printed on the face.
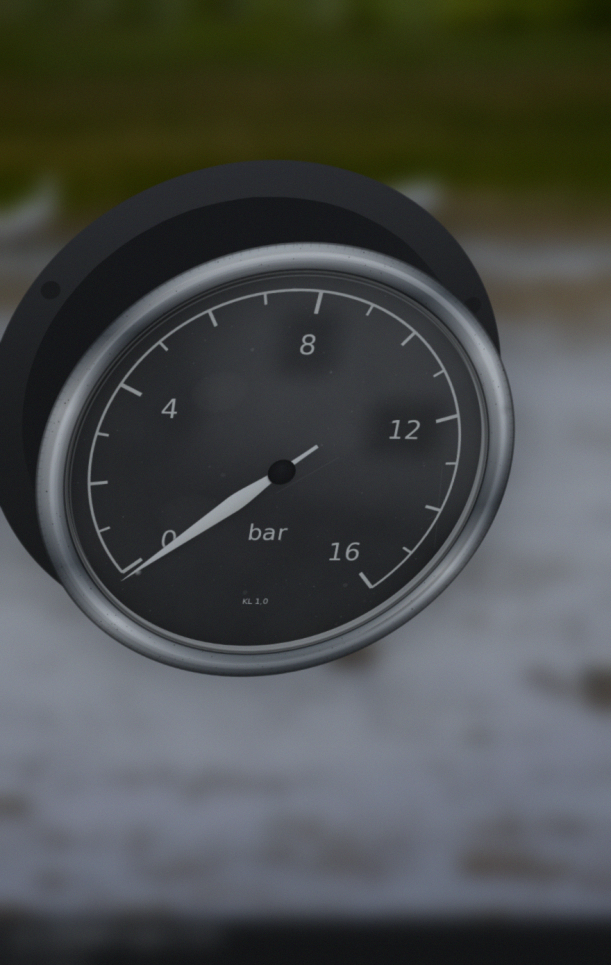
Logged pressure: 0 bar
